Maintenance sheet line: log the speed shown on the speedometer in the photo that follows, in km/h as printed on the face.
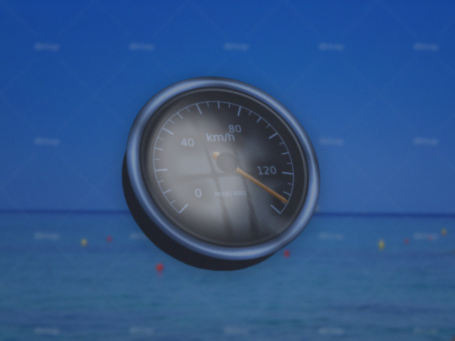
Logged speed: 135 km/h
